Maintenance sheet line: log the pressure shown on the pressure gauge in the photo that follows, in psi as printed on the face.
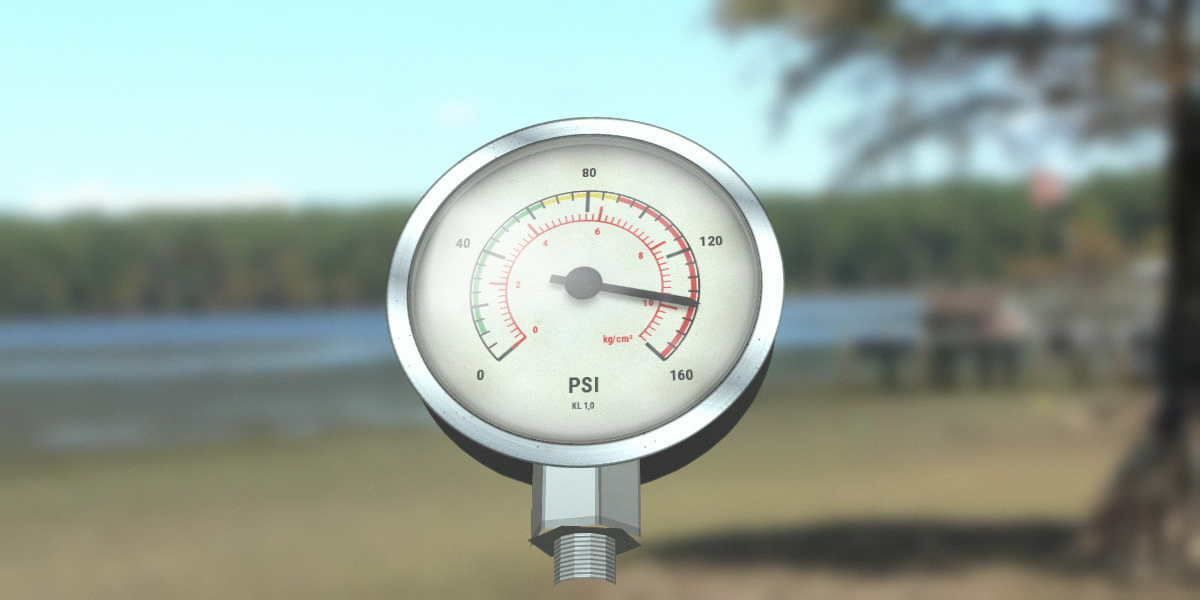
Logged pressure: 140 psi
